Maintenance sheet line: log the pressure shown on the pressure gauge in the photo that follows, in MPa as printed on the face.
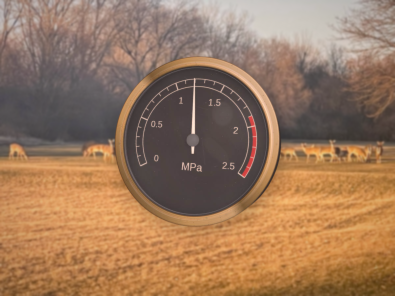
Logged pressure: 1.2 MPa
